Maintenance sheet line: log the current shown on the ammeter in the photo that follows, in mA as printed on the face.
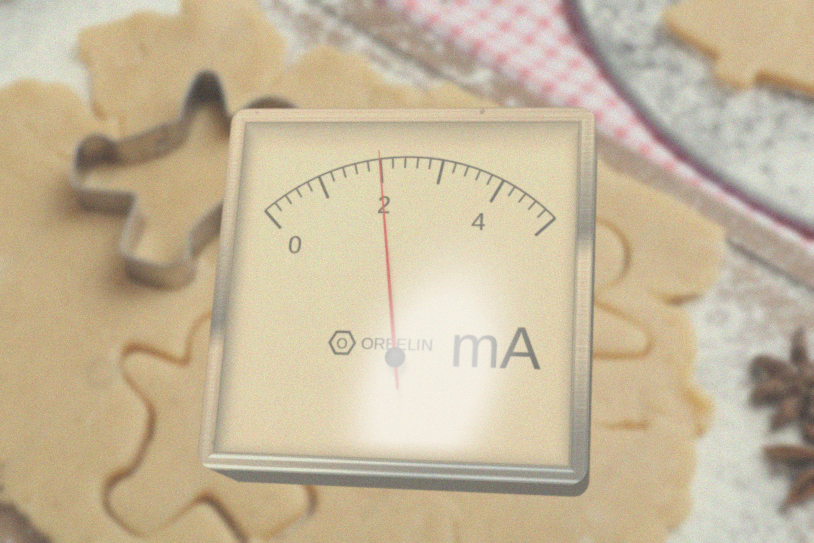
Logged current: 2 mA
